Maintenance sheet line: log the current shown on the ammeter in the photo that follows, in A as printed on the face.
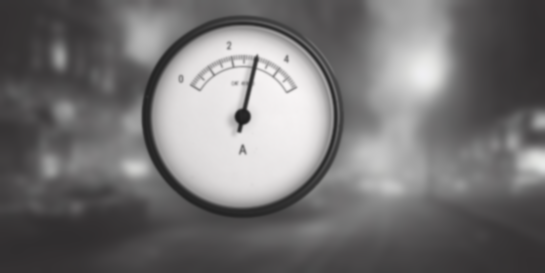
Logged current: 3 A
